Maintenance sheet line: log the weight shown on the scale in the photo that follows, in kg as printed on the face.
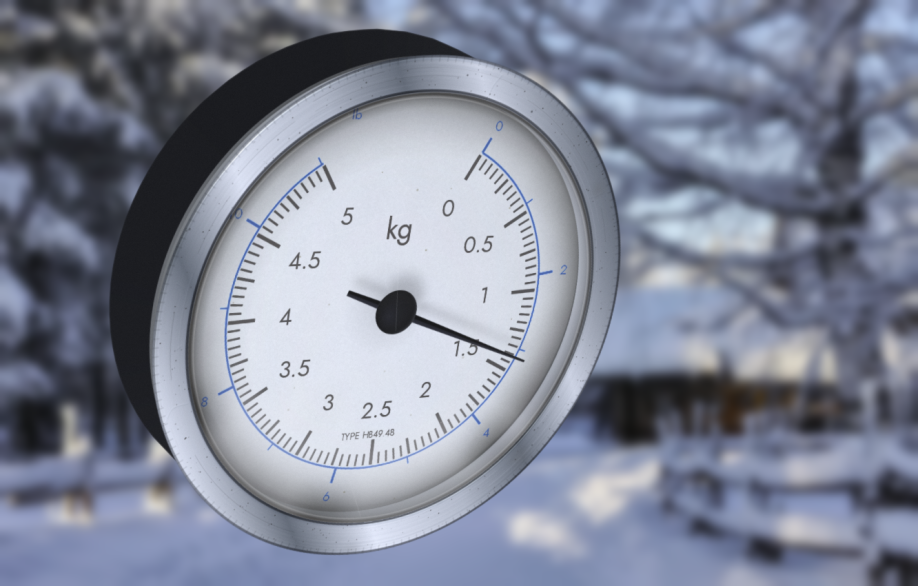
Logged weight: 1.4 kg
